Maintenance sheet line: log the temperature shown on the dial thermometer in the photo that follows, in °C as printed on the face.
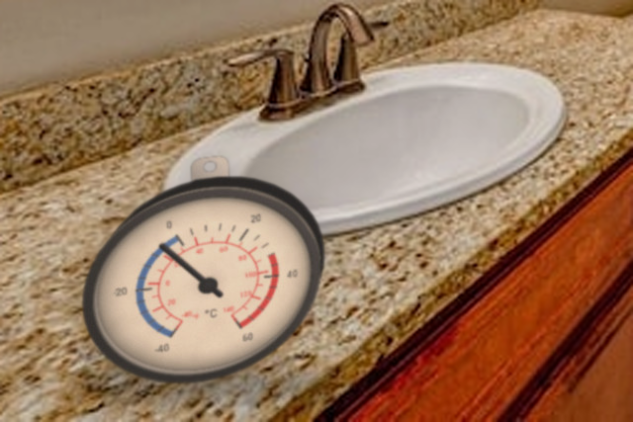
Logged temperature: -4 °C
